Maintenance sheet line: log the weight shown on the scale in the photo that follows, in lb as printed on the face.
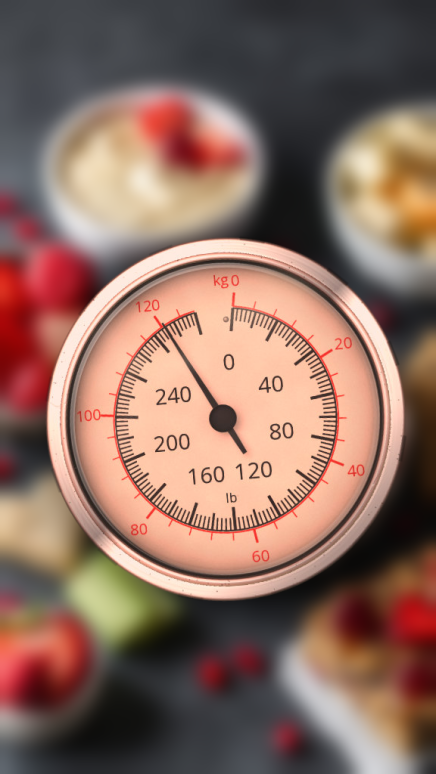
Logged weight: 266 lb
